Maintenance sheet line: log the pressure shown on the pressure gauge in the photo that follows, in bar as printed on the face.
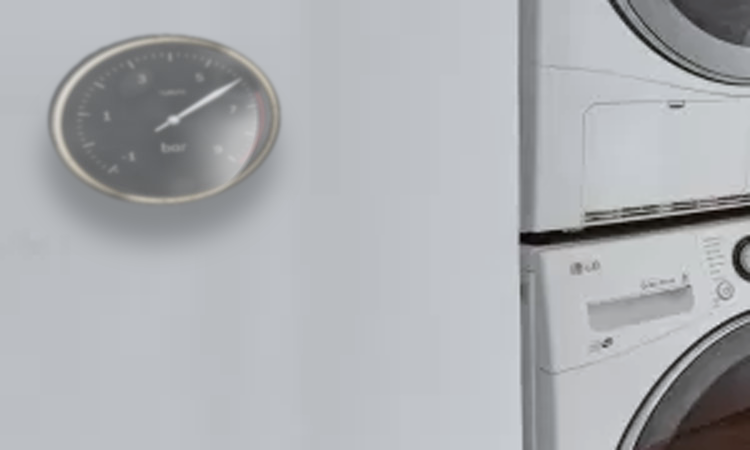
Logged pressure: 6 bar
